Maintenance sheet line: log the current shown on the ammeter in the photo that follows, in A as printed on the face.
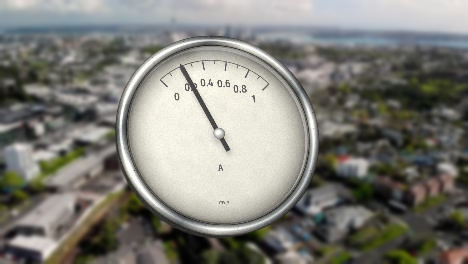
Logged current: 0.2 A
